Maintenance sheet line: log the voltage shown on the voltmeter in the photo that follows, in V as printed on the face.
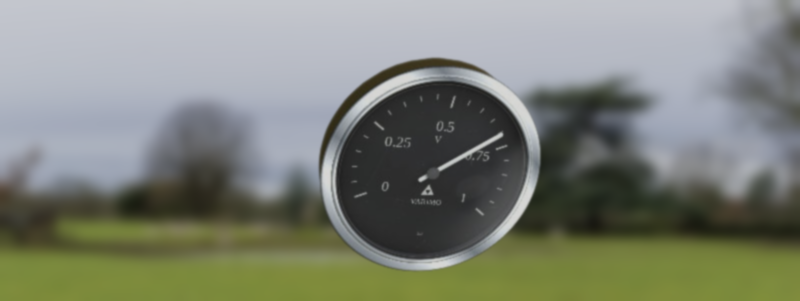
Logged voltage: 0.7 V
